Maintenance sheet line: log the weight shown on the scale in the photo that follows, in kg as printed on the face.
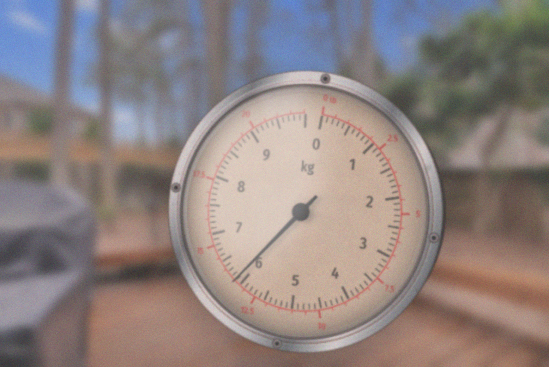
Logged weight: 6.1 kg
